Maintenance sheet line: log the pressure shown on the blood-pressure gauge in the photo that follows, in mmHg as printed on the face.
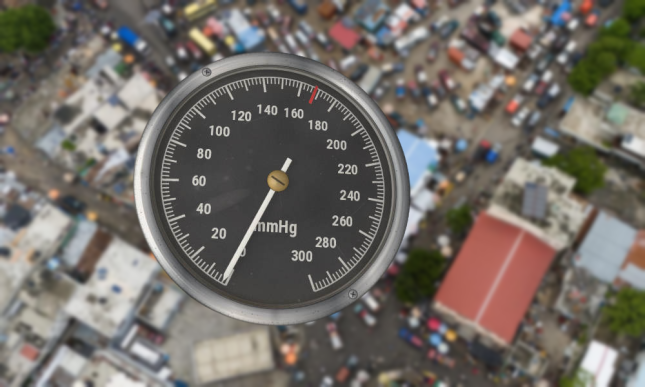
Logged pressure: 2 mmHg
